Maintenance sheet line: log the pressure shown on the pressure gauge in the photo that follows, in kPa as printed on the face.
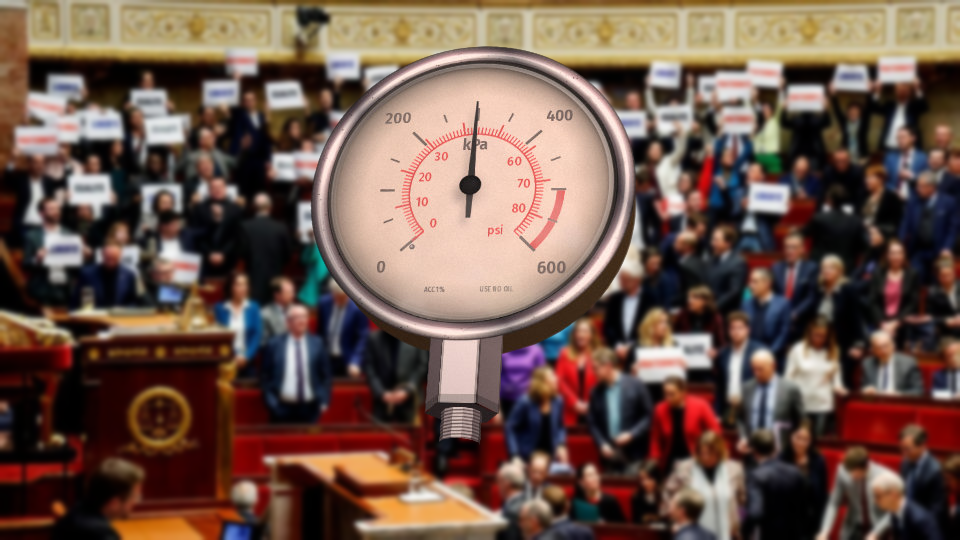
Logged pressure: 300 kPa
